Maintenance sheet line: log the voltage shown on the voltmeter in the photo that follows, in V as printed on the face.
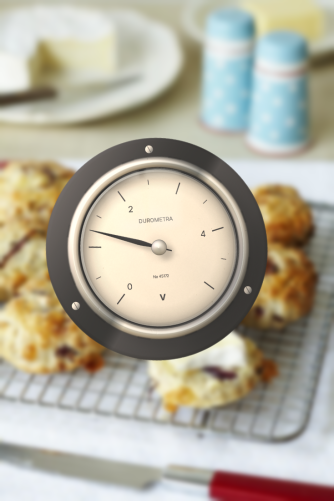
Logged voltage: 1.25 V
